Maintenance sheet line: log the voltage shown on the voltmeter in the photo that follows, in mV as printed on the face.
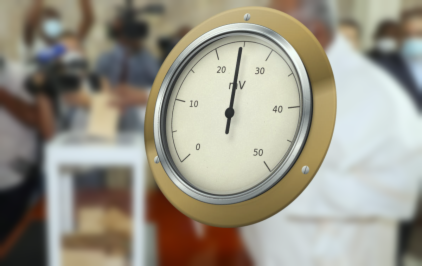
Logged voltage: 25 mV
